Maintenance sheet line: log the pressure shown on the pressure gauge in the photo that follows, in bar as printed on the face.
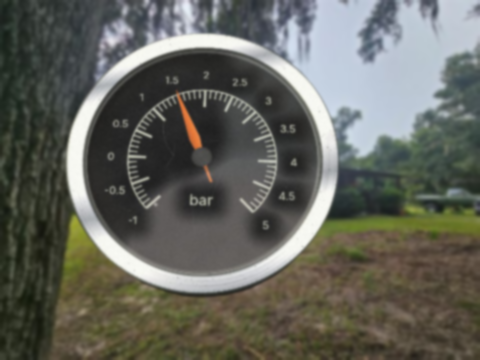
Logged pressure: 1.5 bar
